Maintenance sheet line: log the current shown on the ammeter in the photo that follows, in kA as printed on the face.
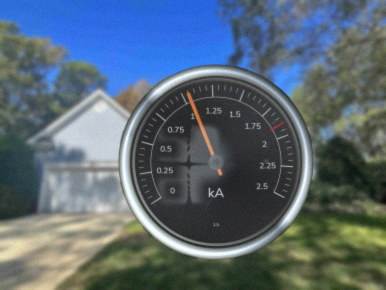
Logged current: 1.05 kA
